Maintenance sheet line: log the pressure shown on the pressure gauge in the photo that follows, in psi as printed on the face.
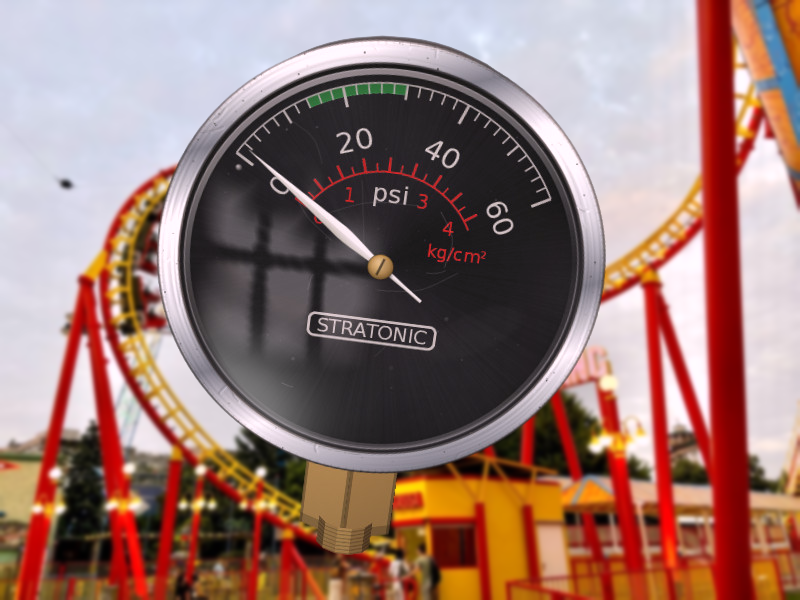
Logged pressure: 2 psi
